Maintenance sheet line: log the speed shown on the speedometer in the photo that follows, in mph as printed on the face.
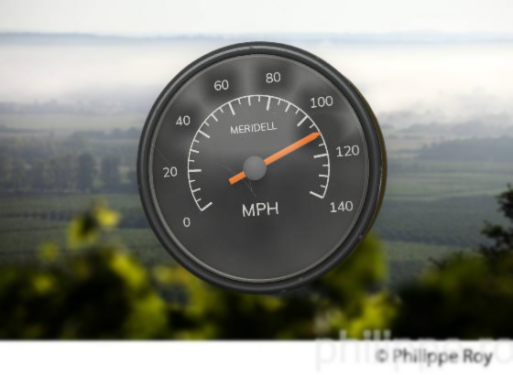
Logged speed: 110 mph
